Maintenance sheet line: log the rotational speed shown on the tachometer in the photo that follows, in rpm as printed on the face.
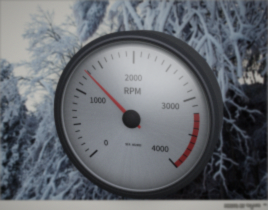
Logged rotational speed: 1300 rpm
